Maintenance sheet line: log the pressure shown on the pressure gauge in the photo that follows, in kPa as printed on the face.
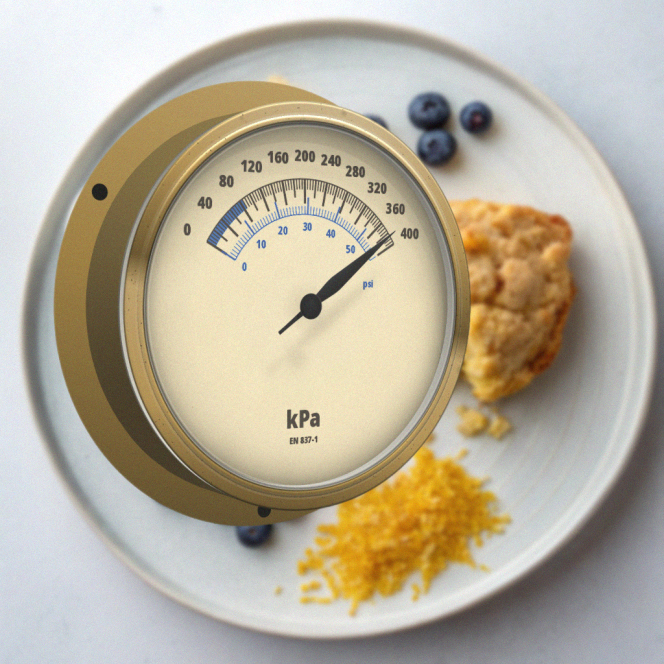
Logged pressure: 380 kPa
